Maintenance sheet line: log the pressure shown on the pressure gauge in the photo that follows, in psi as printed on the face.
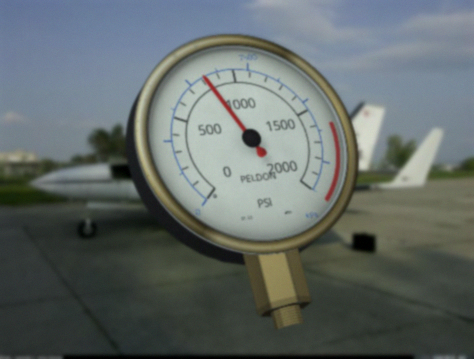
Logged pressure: 800 psi
